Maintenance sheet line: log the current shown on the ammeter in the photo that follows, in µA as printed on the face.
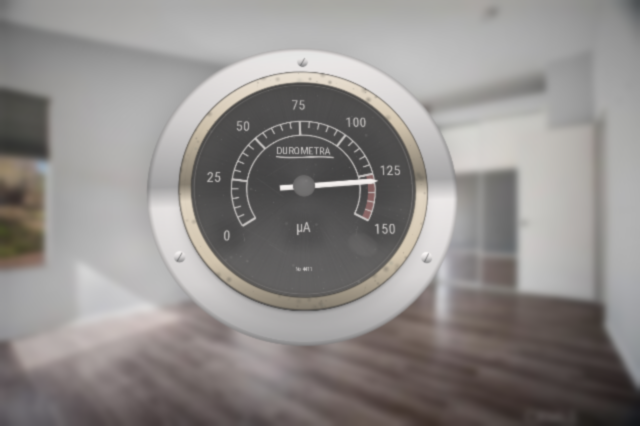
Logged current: 130 µA
